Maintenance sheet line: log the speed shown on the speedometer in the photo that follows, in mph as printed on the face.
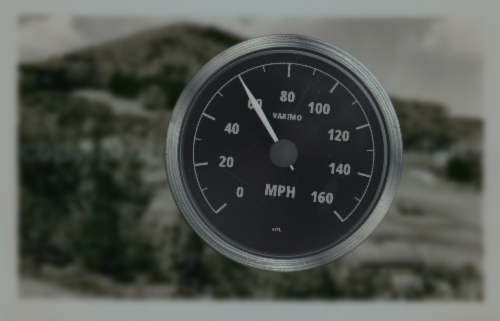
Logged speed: 60 mph
